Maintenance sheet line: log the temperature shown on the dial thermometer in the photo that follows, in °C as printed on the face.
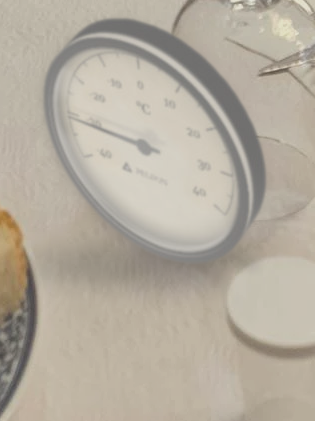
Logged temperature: -30 °C
